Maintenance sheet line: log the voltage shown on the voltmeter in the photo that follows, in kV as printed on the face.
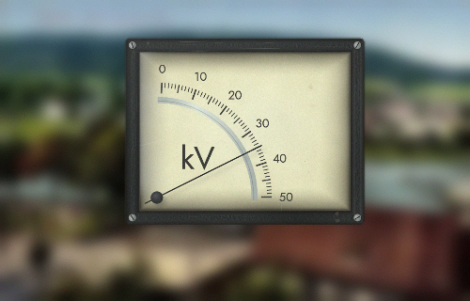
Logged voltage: 35 kV
